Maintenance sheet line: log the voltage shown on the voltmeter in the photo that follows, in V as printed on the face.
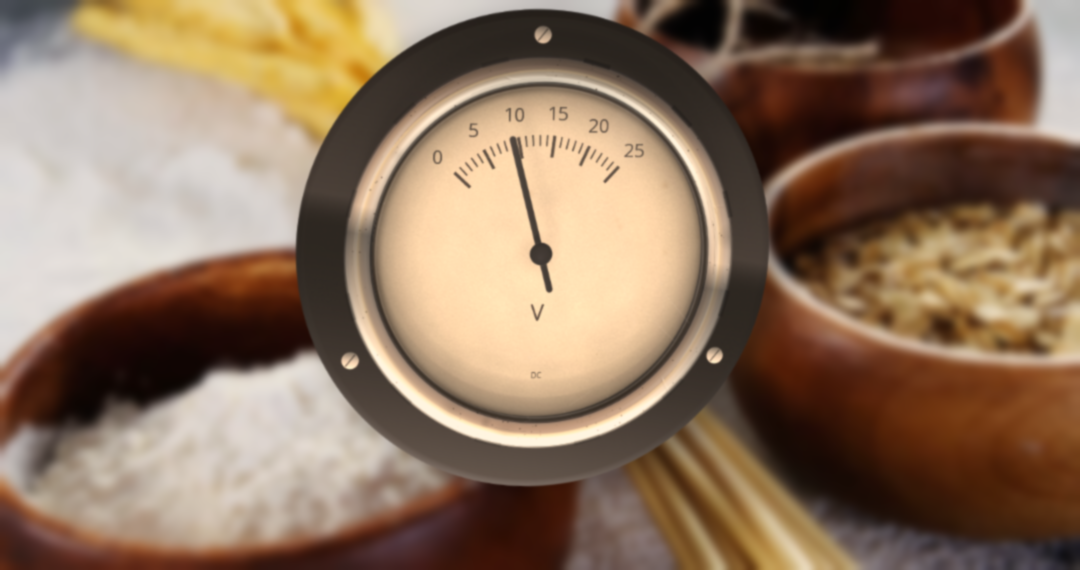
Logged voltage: 9 V
